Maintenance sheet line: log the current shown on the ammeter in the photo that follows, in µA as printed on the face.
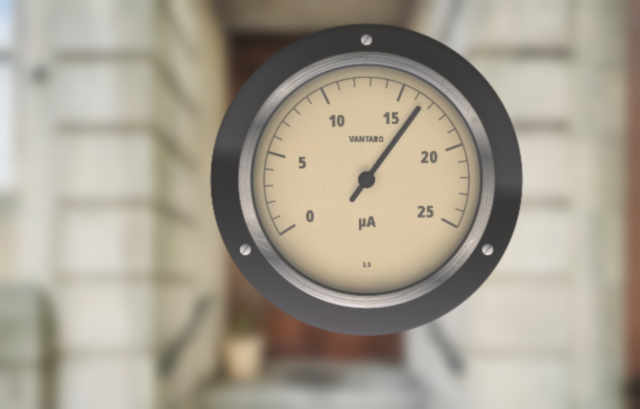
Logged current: 16.5 µA
